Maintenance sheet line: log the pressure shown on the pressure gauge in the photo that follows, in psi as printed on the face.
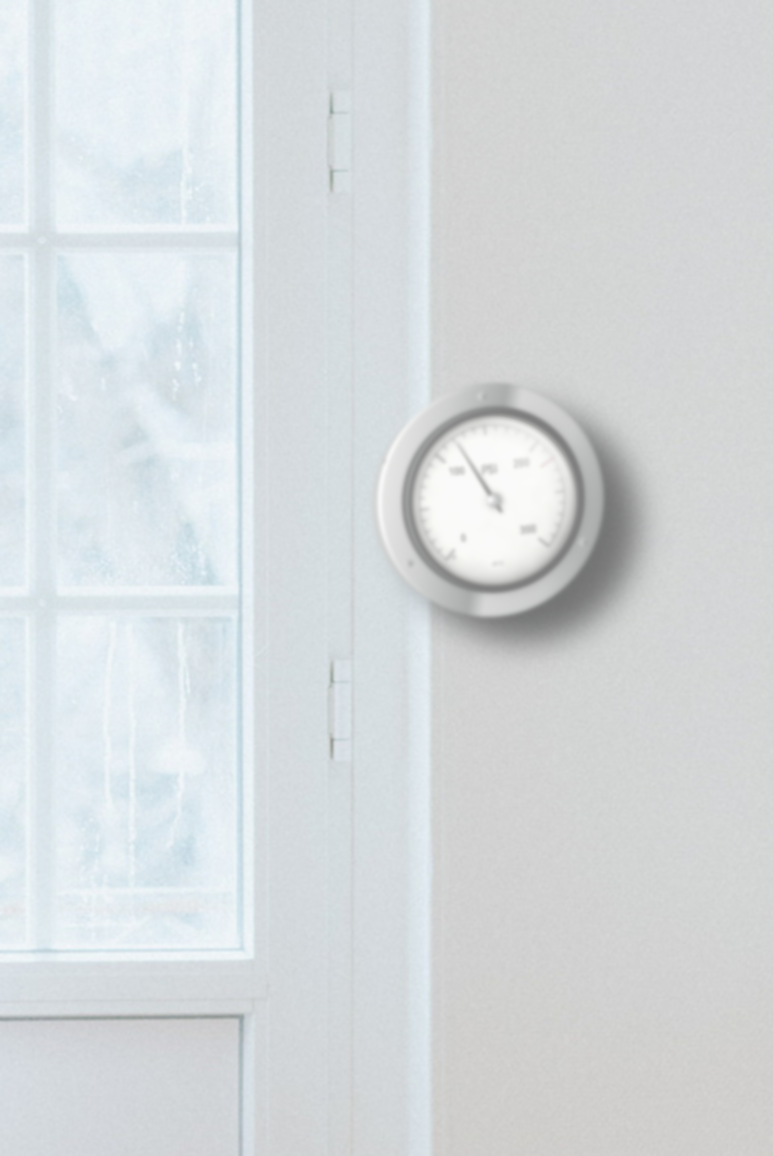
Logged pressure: 120 psi
